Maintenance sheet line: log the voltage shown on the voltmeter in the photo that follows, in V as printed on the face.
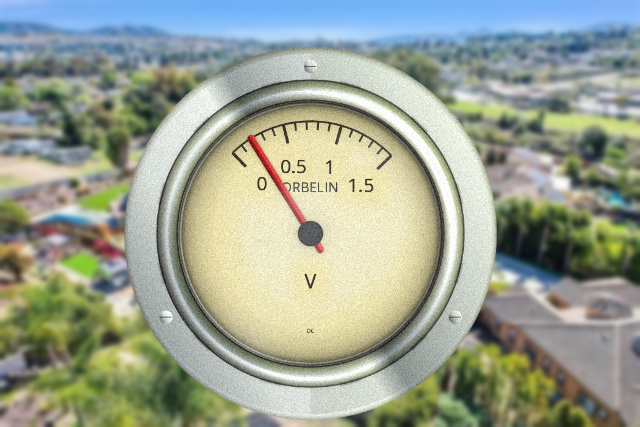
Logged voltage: 0.2 V
